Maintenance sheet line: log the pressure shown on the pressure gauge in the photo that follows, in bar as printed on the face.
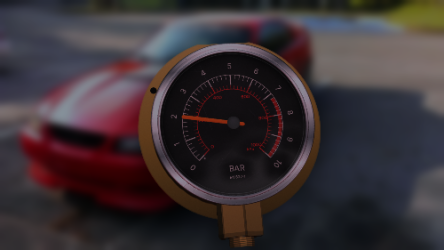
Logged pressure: 2 bar
